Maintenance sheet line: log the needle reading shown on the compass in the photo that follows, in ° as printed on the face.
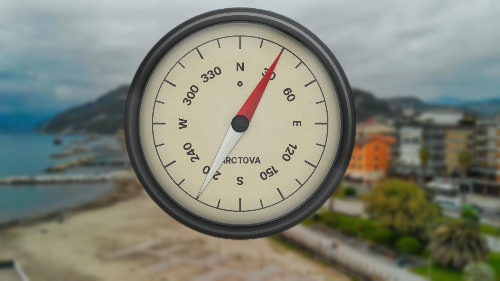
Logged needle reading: 30 °
